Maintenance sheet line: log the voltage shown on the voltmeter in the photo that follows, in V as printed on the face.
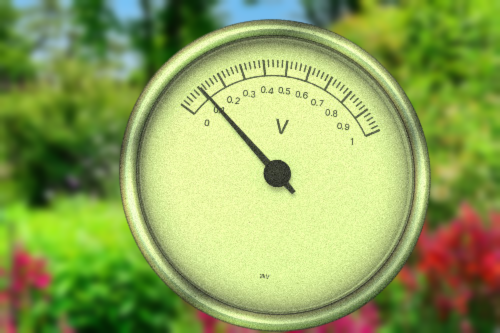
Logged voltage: 0.1 V
